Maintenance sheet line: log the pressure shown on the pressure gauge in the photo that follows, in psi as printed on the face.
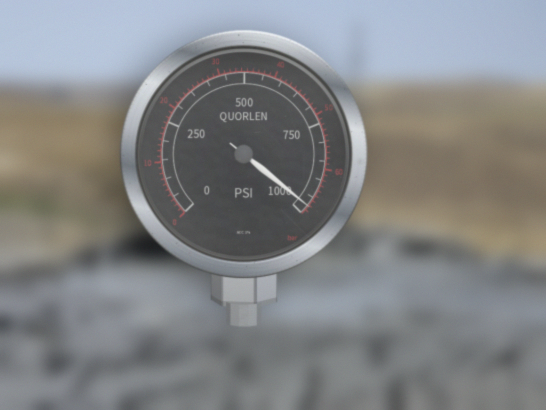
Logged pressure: 975 psi
